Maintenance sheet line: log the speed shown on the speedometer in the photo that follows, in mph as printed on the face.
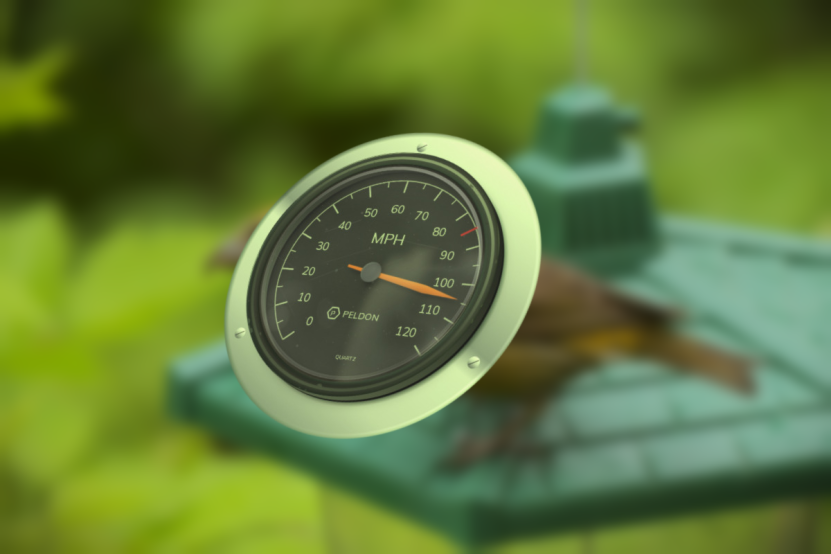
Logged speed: 105 mph
